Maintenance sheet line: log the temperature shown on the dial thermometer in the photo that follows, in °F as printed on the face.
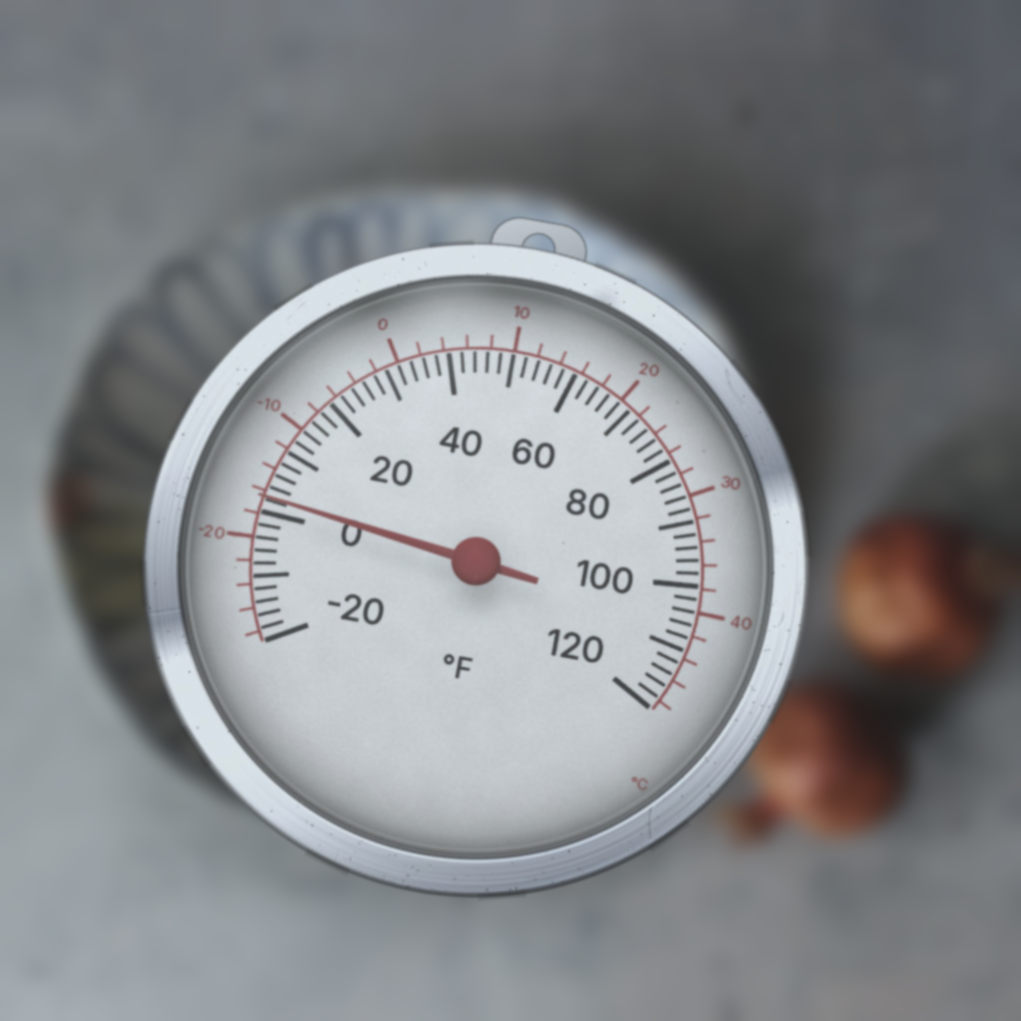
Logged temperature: 2 °F
